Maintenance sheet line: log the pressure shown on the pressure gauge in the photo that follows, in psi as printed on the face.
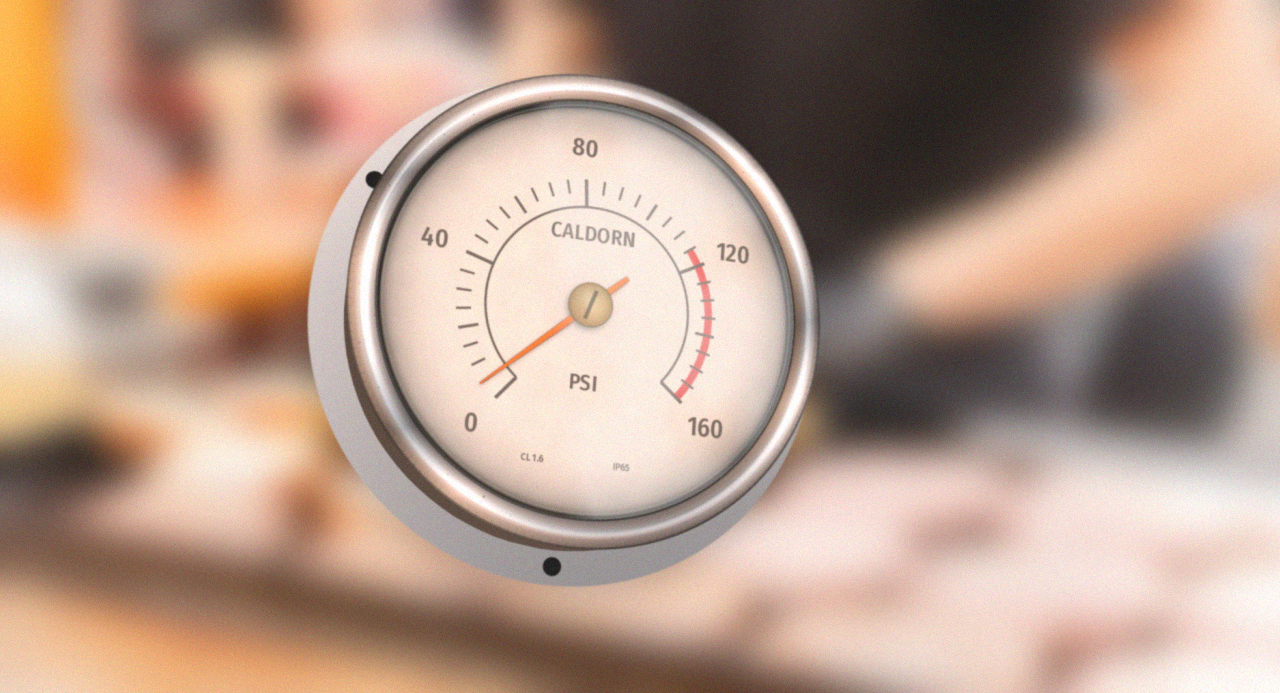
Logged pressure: 5 psi
